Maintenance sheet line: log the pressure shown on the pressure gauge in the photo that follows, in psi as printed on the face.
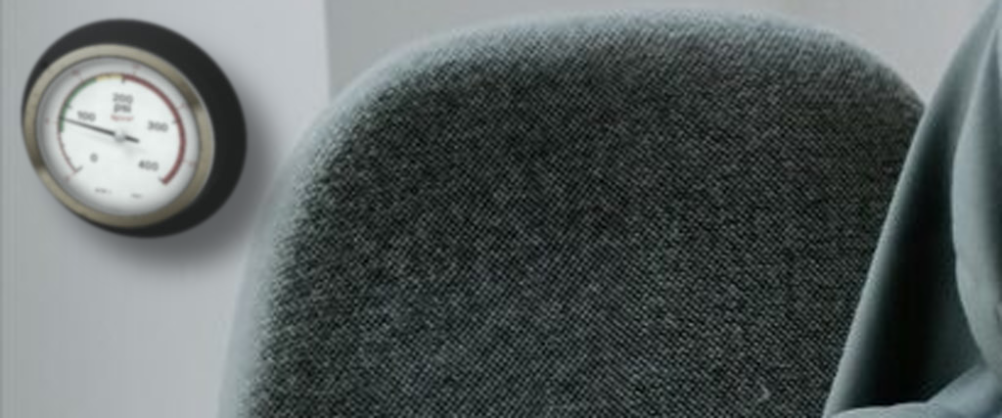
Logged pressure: 80 psi
